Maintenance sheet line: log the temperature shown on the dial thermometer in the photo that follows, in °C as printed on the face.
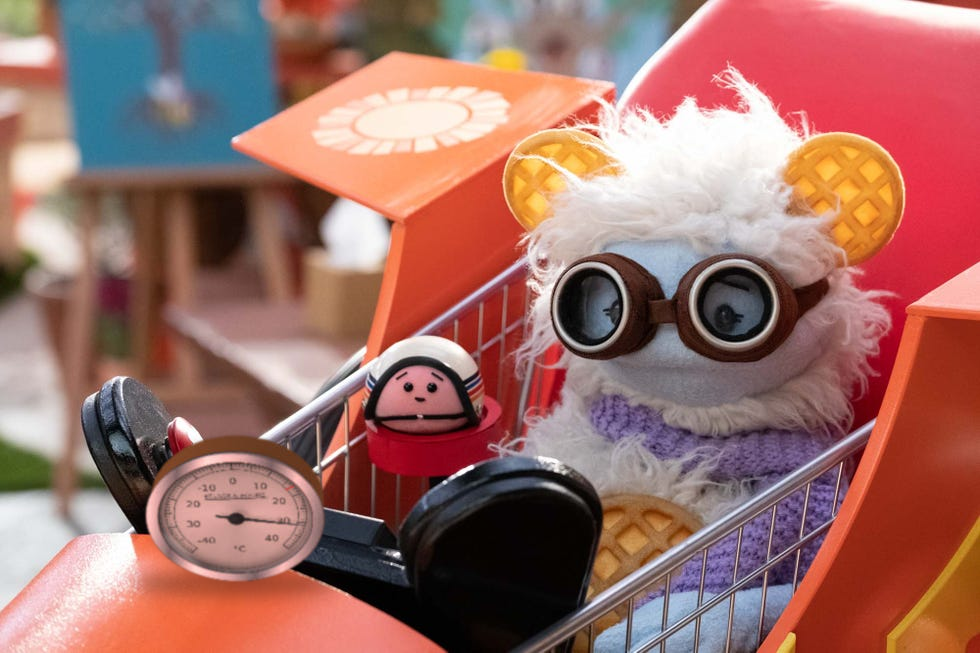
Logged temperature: 30 °C
